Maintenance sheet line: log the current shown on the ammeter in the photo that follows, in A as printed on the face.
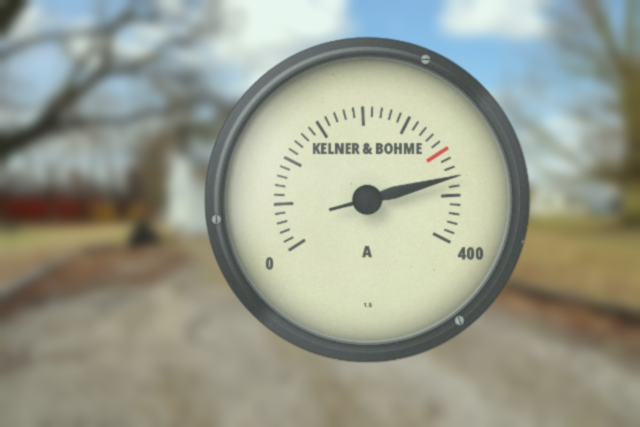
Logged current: 330 A
